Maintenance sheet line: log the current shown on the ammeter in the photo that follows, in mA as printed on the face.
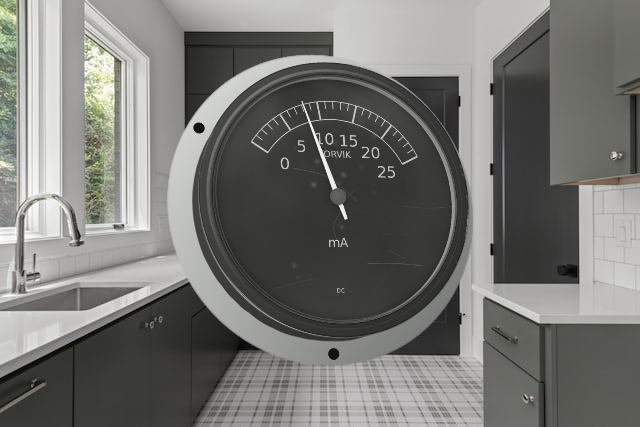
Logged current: 8 mA
